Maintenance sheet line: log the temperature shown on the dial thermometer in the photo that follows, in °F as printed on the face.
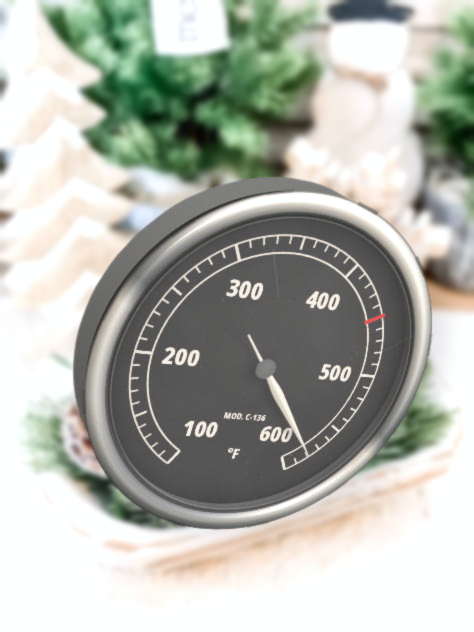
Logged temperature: 580 °F
